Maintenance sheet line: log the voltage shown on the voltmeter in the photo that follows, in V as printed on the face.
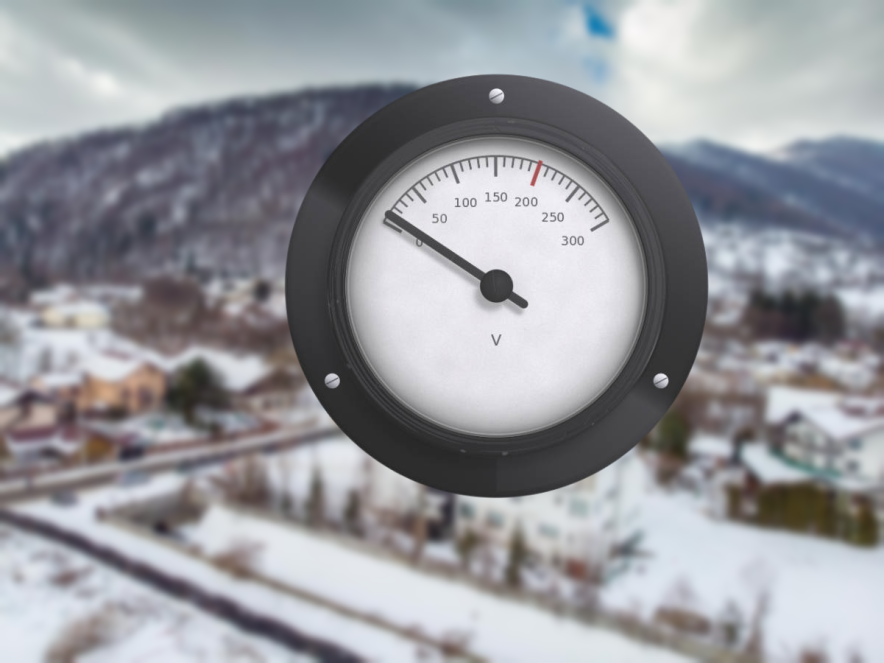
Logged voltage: 10 V
